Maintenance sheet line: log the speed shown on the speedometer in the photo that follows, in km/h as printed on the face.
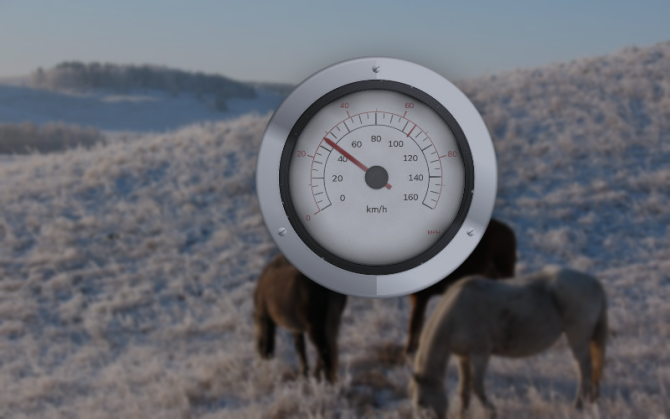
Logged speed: 45 km/h
